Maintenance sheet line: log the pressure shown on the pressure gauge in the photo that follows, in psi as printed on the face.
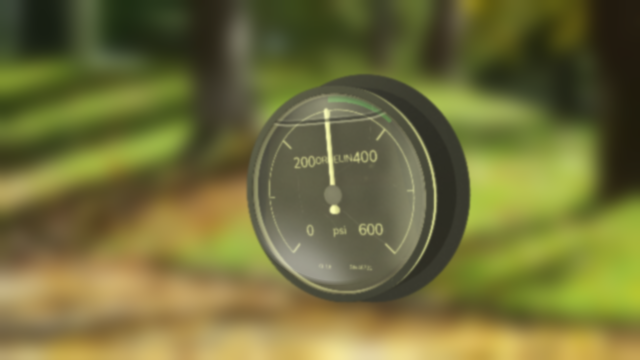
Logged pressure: 300 psi
